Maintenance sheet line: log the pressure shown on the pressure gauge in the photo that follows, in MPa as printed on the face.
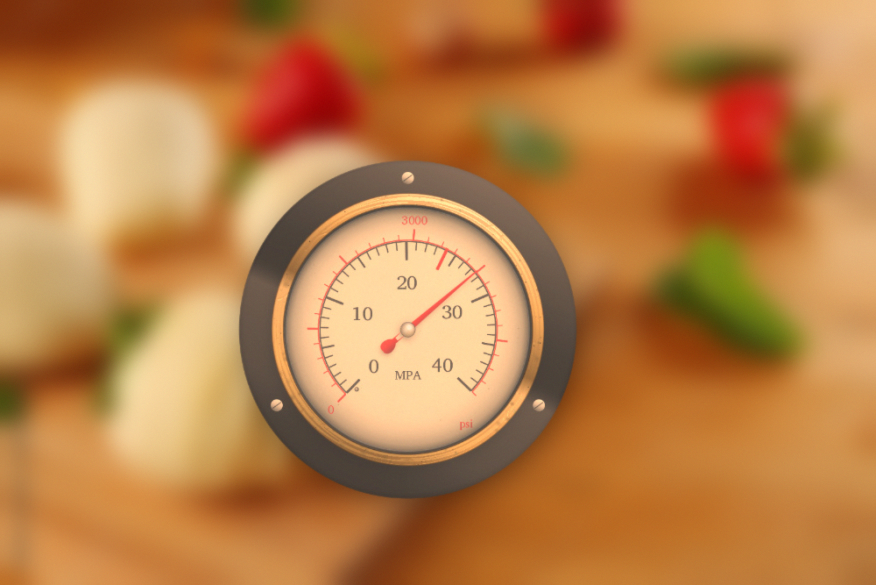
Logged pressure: 27.5 MPa
